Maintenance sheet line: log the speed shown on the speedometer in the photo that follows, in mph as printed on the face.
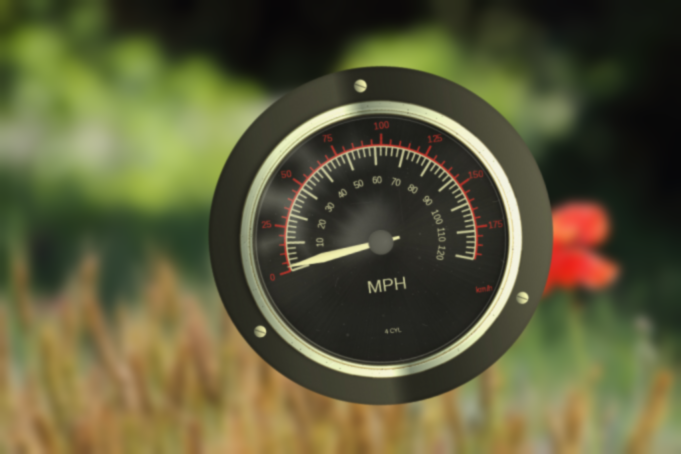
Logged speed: 2 mph
